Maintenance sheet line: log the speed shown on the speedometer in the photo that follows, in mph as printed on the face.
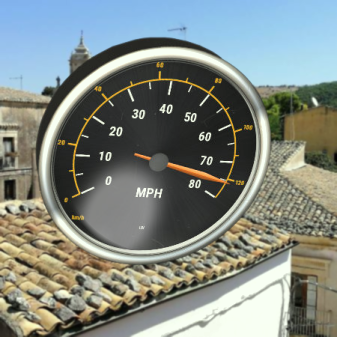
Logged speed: 75 mph
